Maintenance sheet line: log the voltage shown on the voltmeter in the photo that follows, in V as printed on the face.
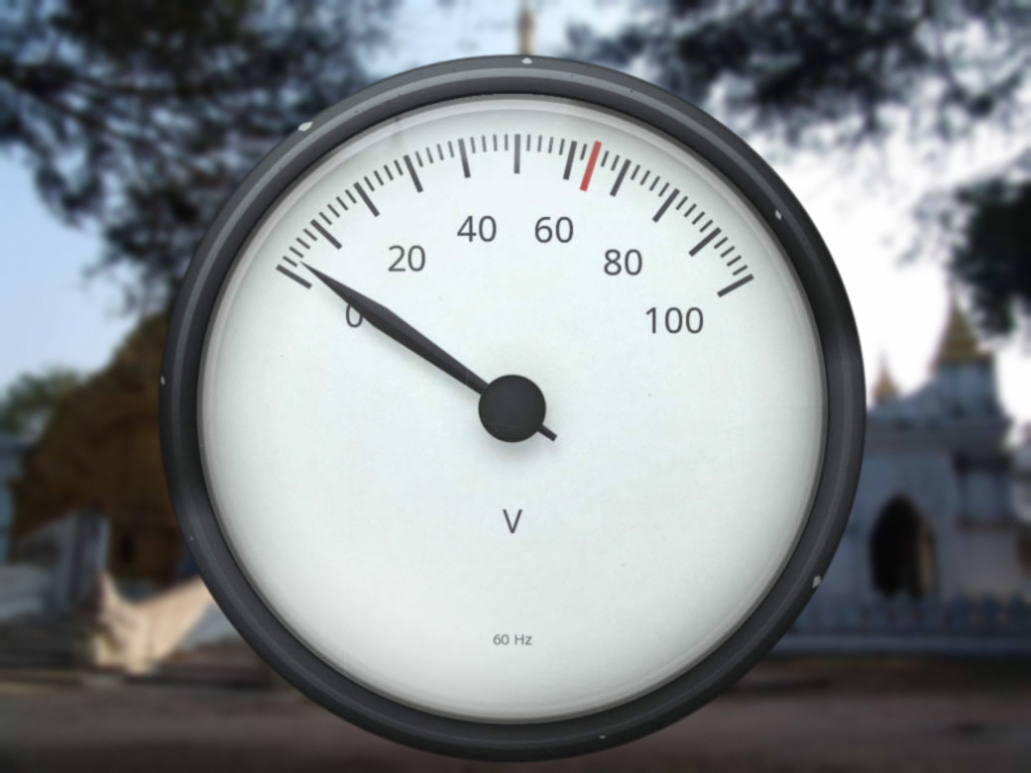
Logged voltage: 3 V
